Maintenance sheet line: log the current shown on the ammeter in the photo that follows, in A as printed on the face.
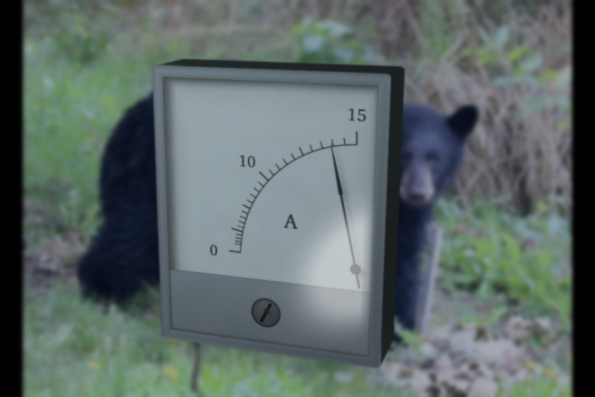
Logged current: 14 A
